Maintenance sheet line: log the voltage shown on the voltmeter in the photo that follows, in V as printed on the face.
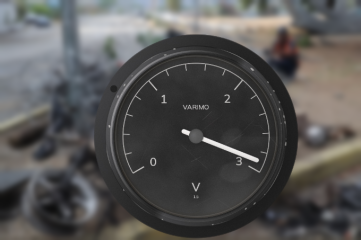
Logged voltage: 2.9 V
